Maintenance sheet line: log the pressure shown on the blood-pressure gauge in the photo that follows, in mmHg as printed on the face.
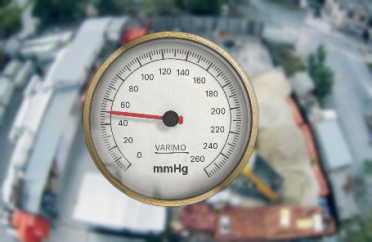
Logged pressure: 50 mmHg
